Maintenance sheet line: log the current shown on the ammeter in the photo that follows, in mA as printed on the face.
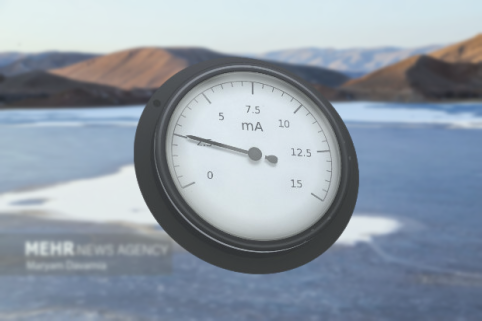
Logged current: 2.5 mA
